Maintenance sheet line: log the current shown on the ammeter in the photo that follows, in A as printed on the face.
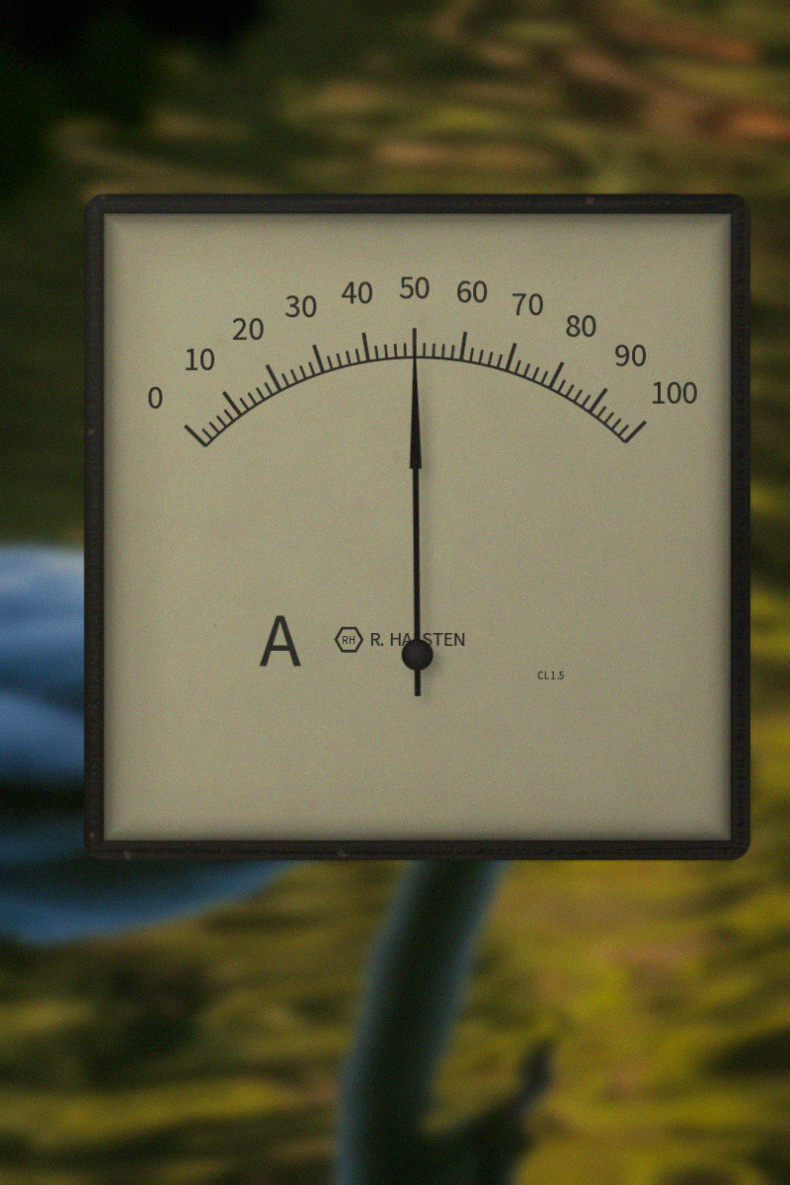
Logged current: 50 A
